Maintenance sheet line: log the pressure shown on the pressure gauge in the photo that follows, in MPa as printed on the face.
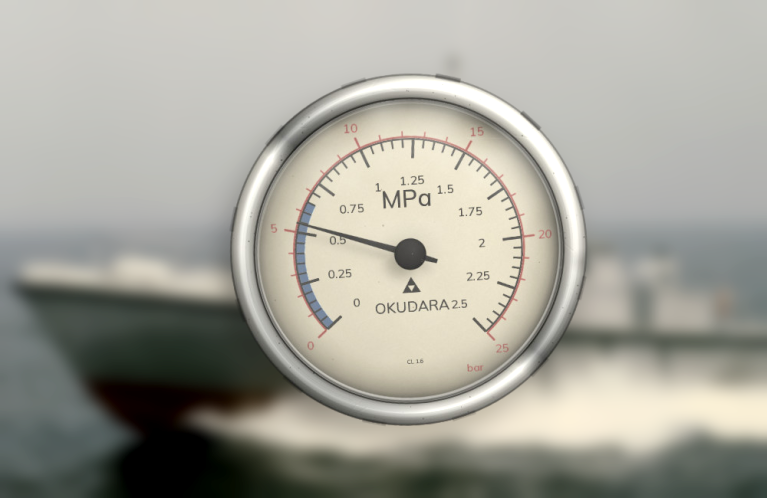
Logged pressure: 0.55 MPa
